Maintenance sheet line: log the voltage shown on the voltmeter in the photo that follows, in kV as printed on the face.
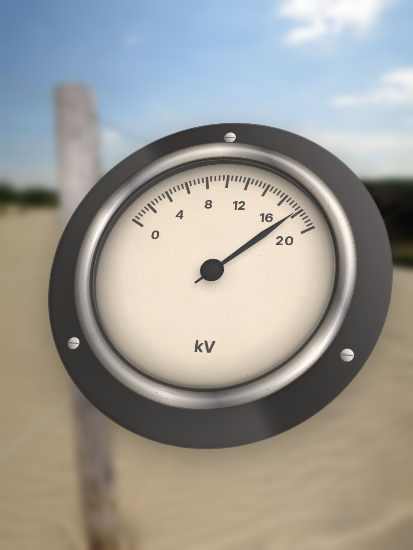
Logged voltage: 18 kV
